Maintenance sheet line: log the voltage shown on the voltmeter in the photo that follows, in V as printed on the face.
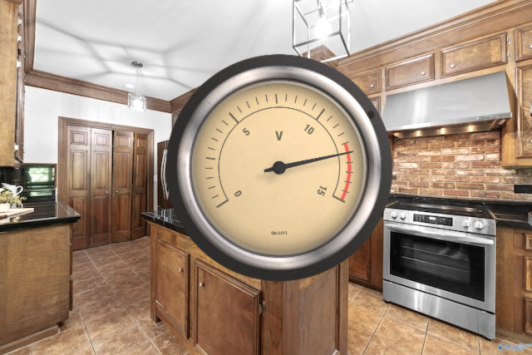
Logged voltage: 12.5 V
